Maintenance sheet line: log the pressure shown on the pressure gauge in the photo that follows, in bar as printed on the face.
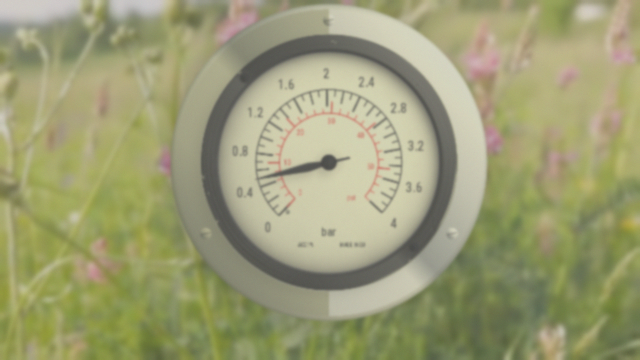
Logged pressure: 0.5 bar
